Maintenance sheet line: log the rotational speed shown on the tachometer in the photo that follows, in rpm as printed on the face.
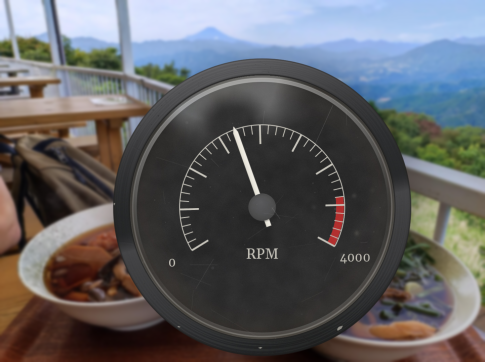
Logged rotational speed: 1700 rpm
